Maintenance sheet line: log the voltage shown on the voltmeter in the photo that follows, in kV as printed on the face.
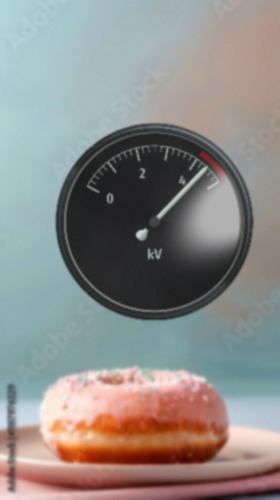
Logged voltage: 4.4 kV
